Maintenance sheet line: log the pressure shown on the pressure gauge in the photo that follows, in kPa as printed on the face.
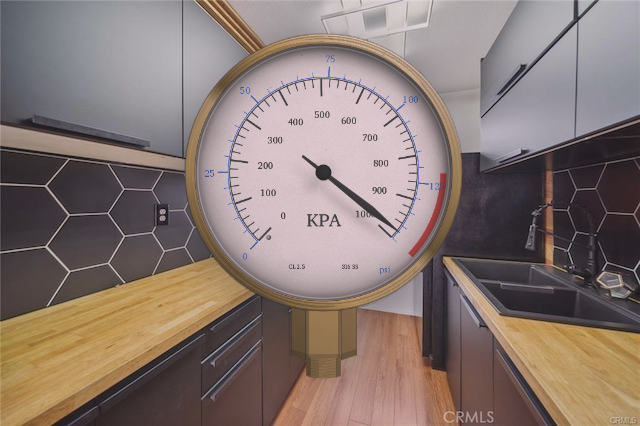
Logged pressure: 980 kPa
